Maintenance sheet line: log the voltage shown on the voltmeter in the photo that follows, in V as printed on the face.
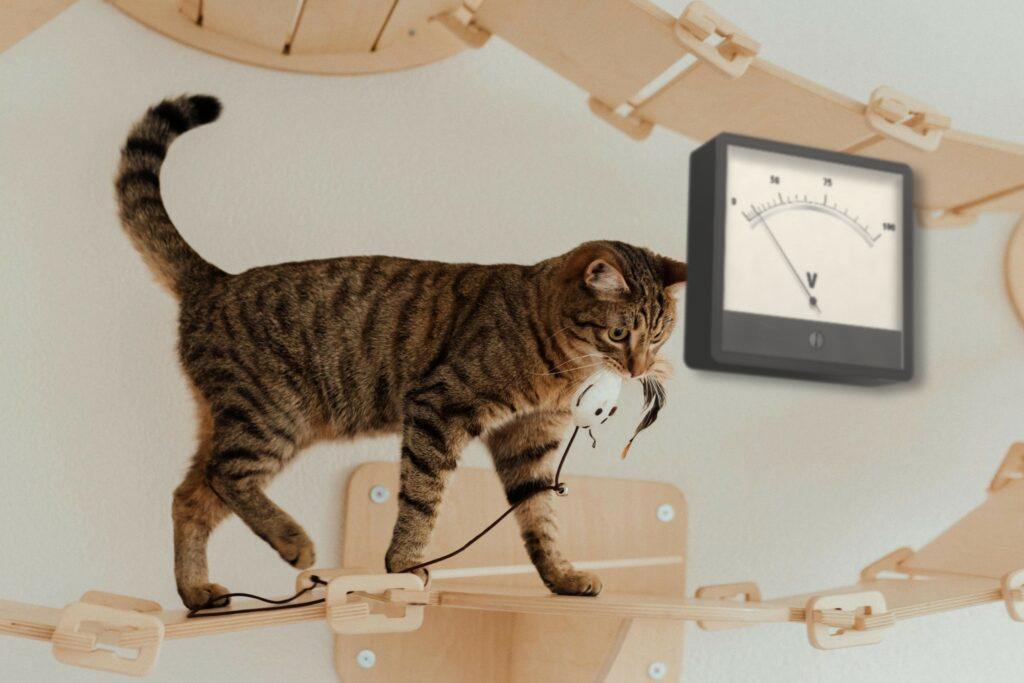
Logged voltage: 25 V
